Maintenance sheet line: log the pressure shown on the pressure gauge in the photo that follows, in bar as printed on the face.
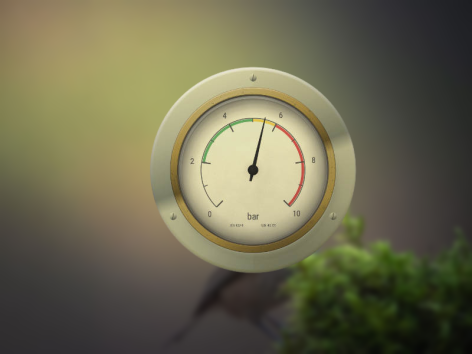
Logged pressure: 5.5 bar
